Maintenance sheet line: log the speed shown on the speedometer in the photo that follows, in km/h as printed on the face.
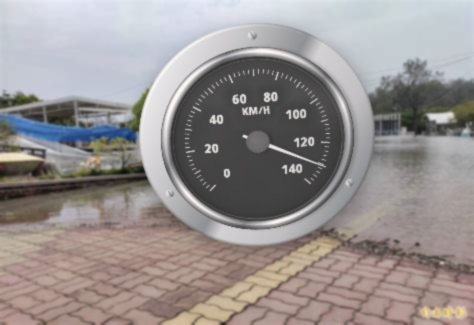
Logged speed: 130 km/h
